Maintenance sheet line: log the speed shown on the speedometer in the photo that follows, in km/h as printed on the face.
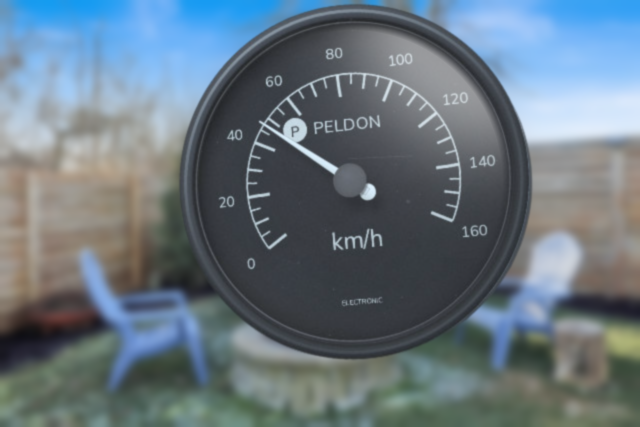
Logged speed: 47.5 km/h
